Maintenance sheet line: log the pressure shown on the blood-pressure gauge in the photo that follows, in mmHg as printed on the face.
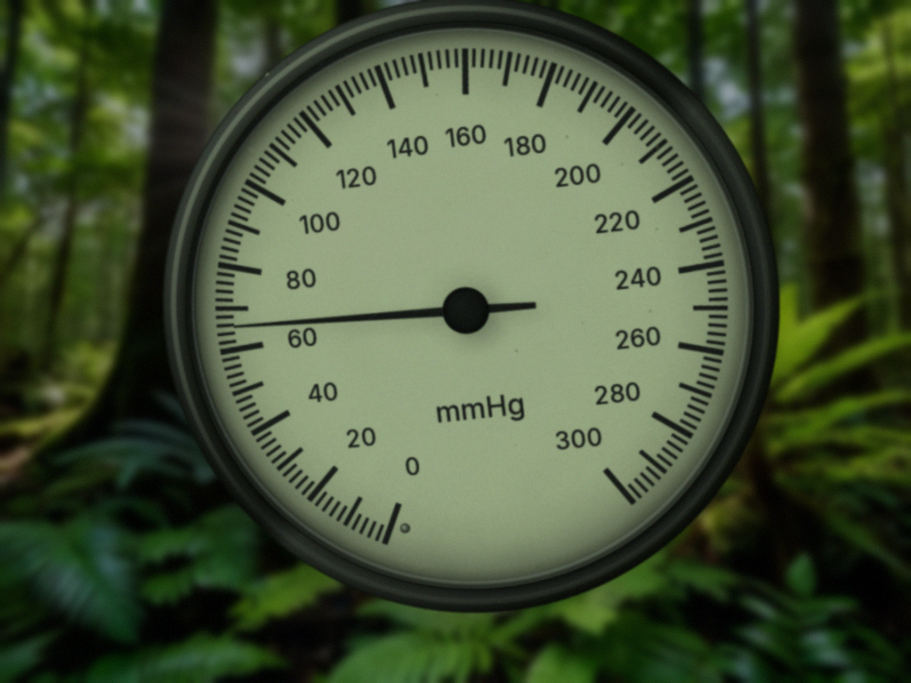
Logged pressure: 66 mmHg
